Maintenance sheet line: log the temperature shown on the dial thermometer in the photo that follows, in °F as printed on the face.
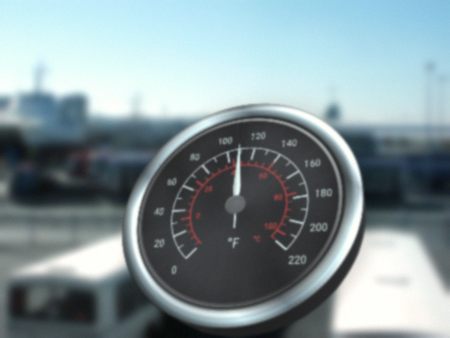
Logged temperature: 110 °F
